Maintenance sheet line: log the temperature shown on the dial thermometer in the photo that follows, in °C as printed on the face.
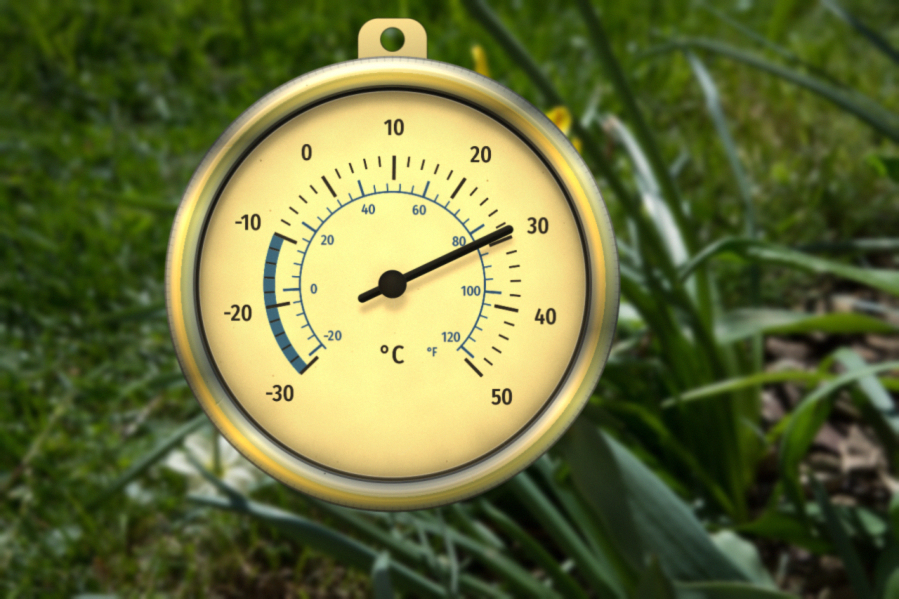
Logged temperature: 29 °C
